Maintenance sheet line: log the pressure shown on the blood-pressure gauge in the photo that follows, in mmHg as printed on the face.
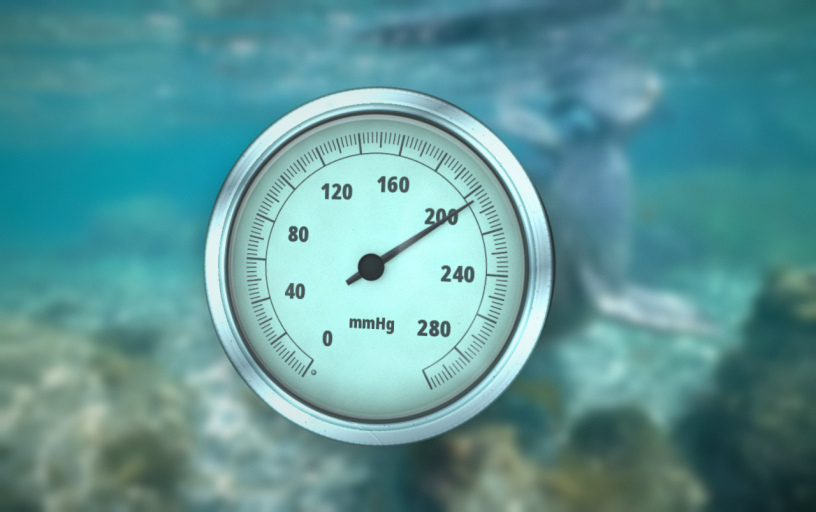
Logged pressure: 204 mmHg
